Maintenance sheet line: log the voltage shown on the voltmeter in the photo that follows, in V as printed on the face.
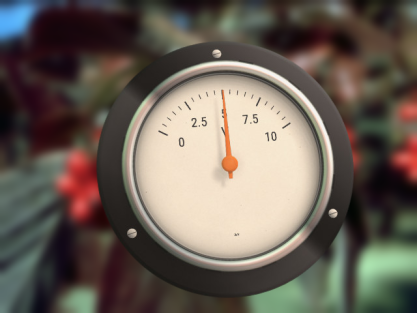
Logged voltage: 5 V
